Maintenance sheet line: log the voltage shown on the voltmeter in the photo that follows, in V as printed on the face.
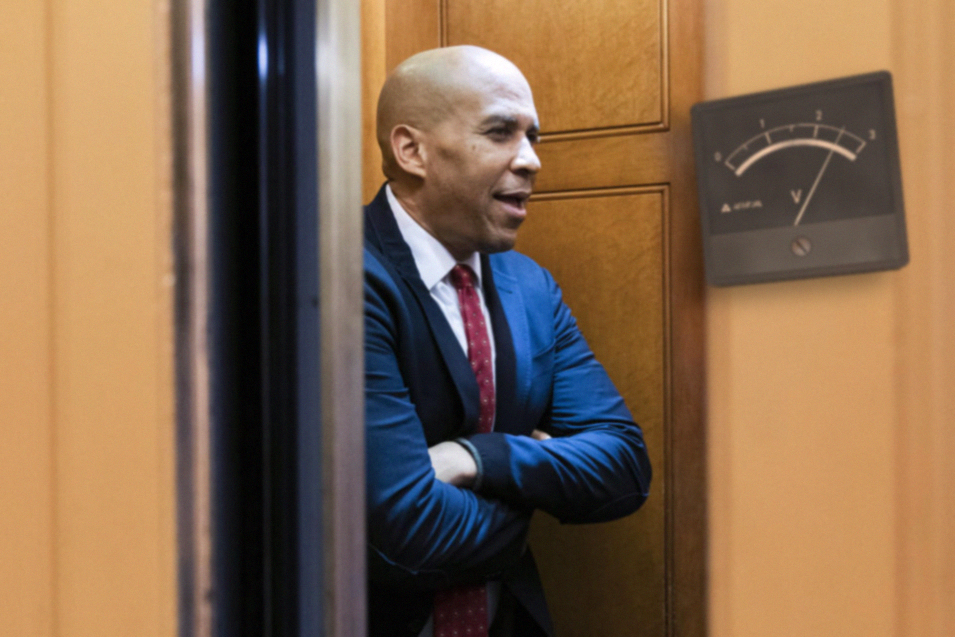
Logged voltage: 2.5 V
